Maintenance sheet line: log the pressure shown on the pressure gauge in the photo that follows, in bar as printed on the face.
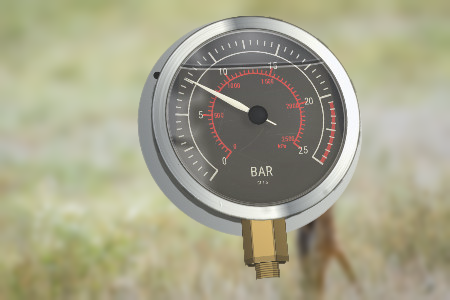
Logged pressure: 7.5 bar
